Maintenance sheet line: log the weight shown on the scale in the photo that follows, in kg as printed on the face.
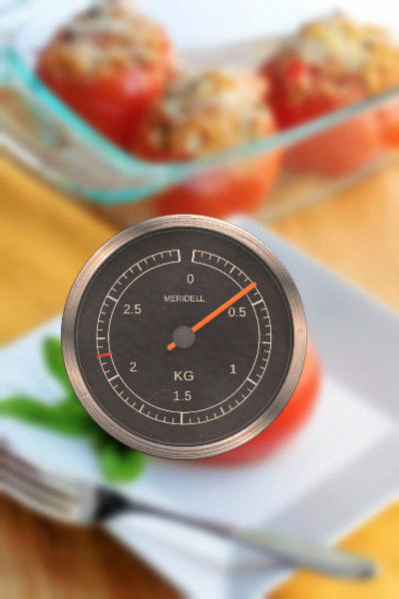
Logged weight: 0.4 kg
